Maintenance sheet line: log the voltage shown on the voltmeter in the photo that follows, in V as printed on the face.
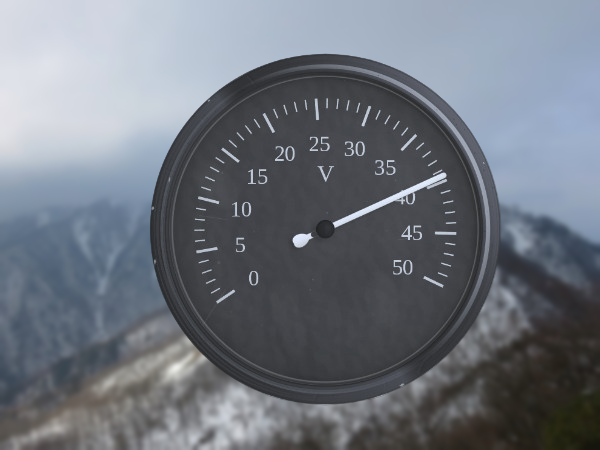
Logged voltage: 39.5 V
